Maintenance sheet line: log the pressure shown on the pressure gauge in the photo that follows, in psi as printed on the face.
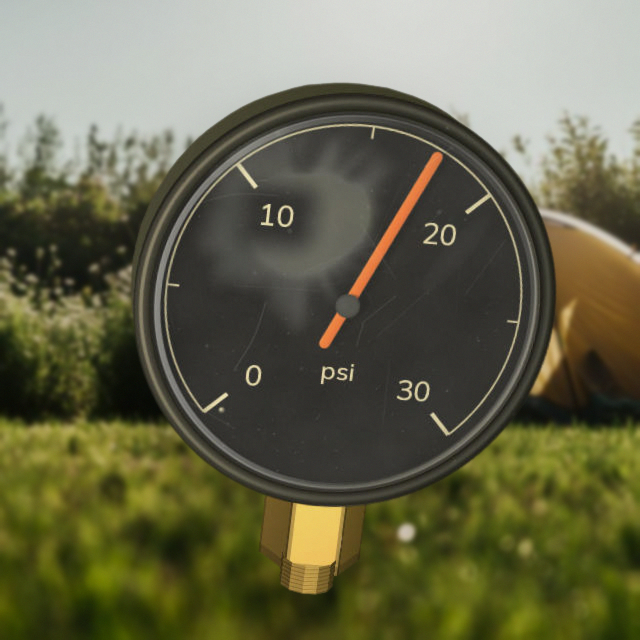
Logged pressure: 17.5 psi
